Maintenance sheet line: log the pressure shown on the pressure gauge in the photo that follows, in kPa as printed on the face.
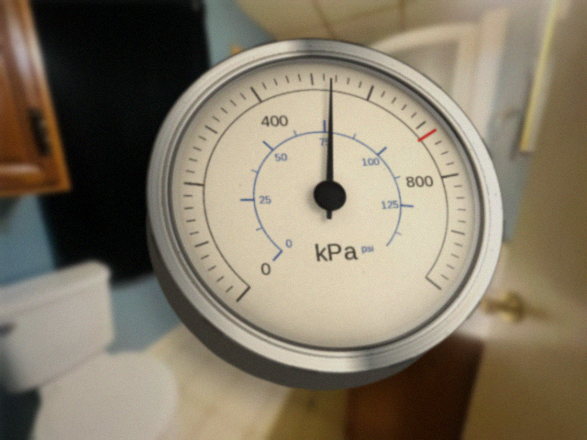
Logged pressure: 530 kPa
